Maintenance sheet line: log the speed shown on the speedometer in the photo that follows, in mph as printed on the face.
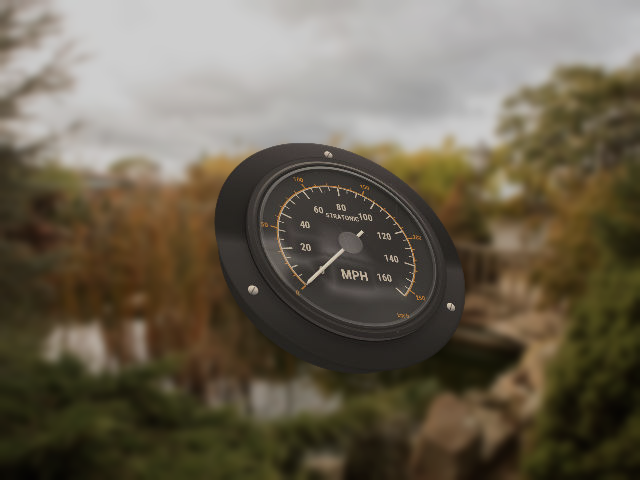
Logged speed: 0 mph
